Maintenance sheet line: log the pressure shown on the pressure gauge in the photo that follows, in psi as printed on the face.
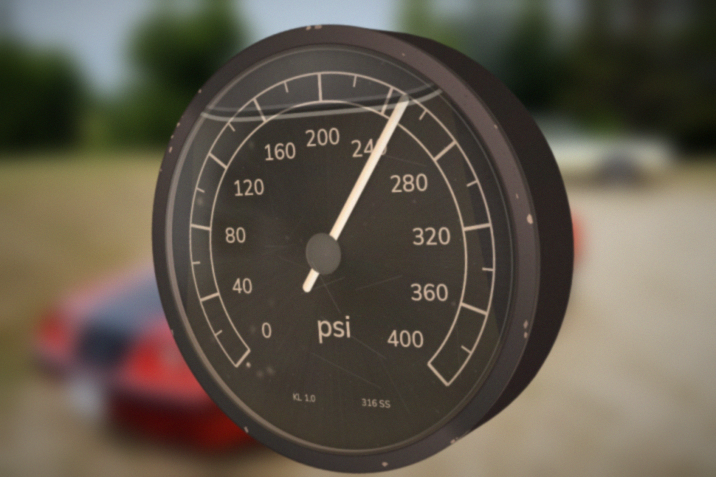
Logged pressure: 250 psi
